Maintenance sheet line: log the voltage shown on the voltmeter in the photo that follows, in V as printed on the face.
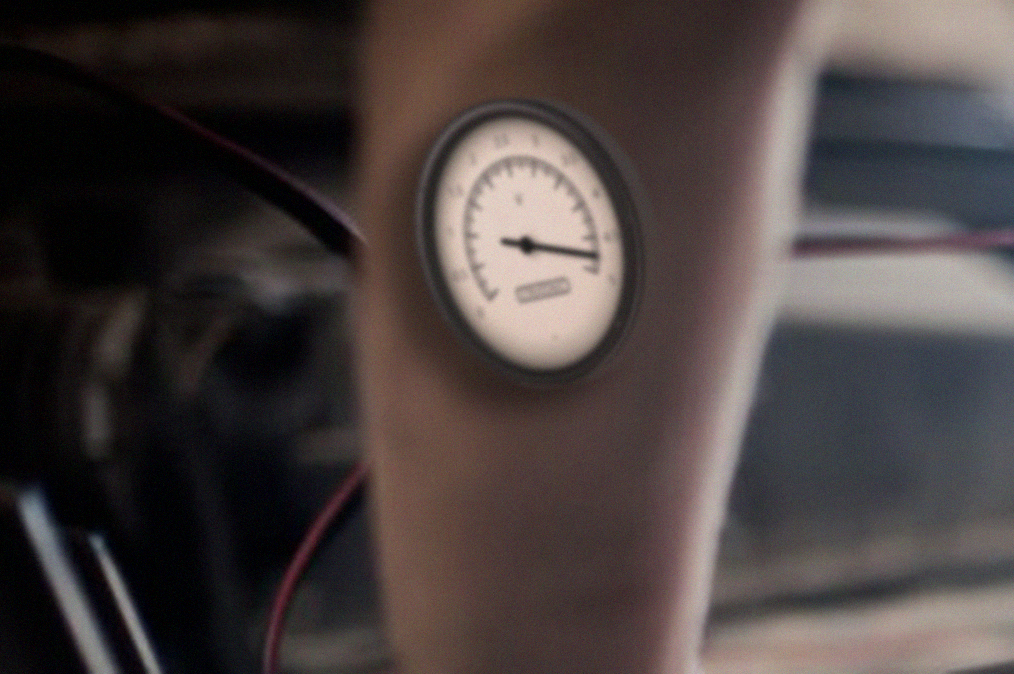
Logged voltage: 4.75 V
